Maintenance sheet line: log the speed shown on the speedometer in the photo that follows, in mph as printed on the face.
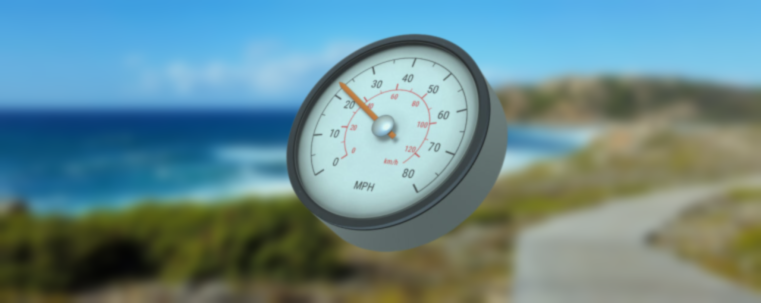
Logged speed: 22.5 mph
